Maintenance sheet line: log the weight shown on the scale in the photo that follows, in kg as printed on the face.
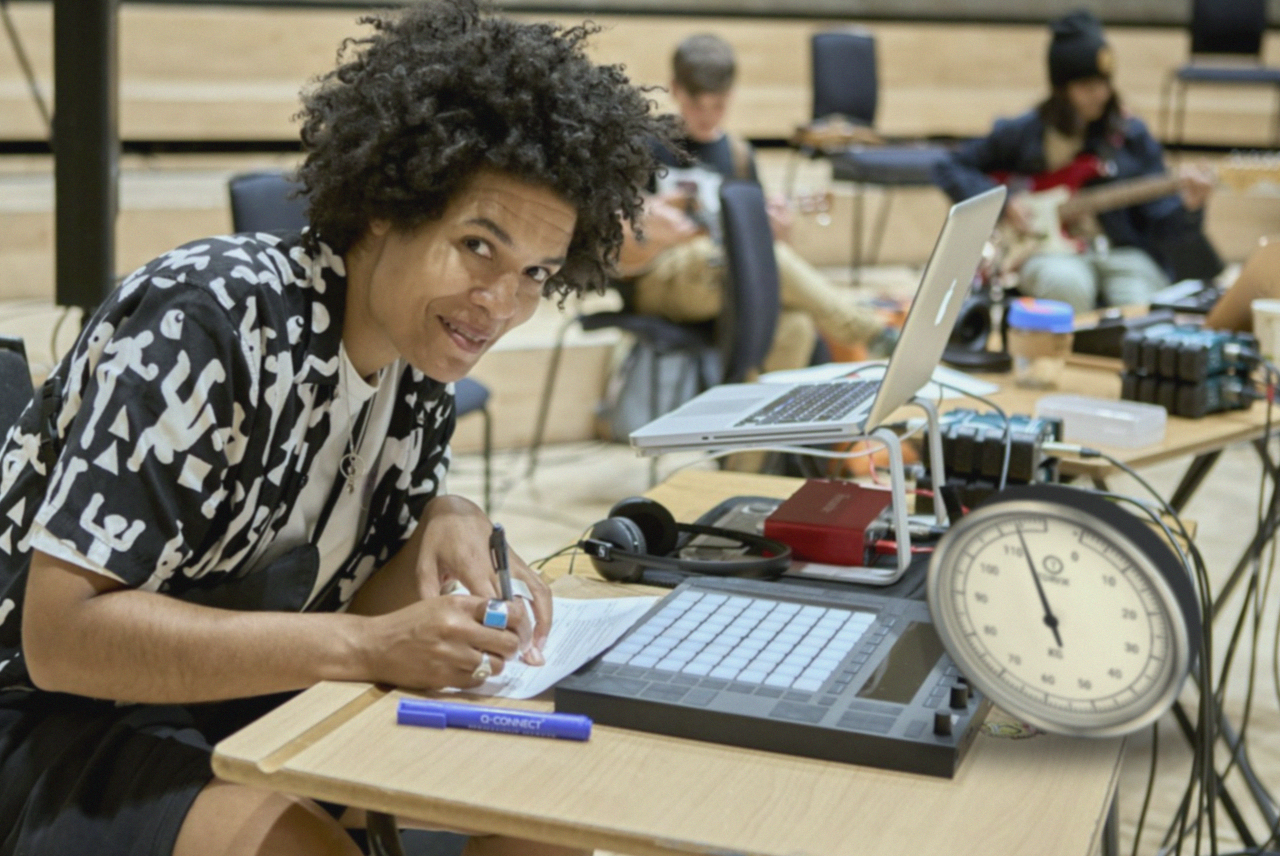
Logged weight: 115 kg
